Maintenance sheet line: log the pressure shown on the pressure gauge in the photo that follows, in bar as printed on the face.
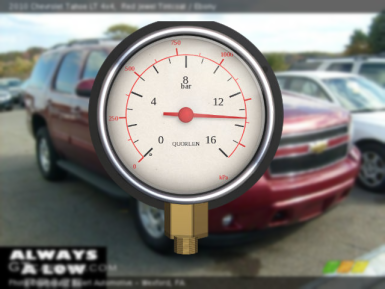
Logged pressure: 13.5 bar
